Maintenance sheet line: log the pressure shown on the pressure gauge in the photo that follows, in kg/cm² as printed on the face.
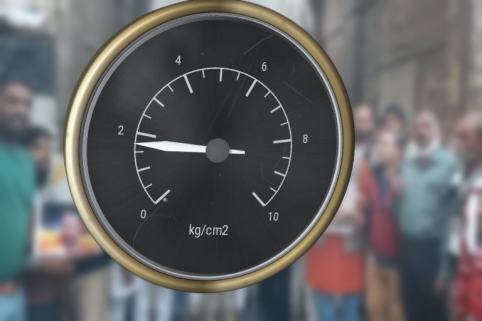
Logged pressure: 1.75 kg/cm²
